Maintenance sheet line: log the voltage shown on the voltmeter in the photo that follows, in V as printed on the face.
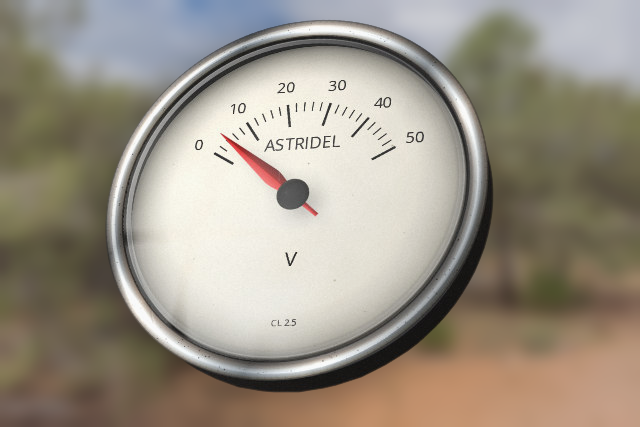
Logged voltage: 4 V
